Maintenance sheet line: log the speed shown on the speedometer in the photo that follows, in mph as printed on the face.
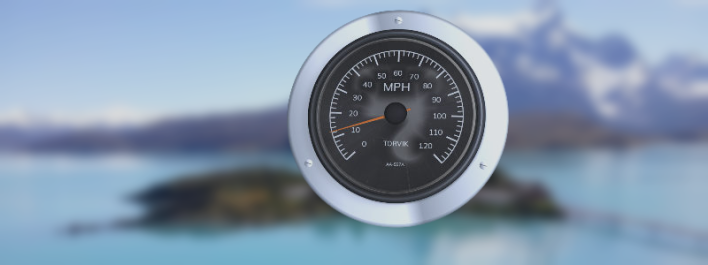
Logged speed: 12 mph
